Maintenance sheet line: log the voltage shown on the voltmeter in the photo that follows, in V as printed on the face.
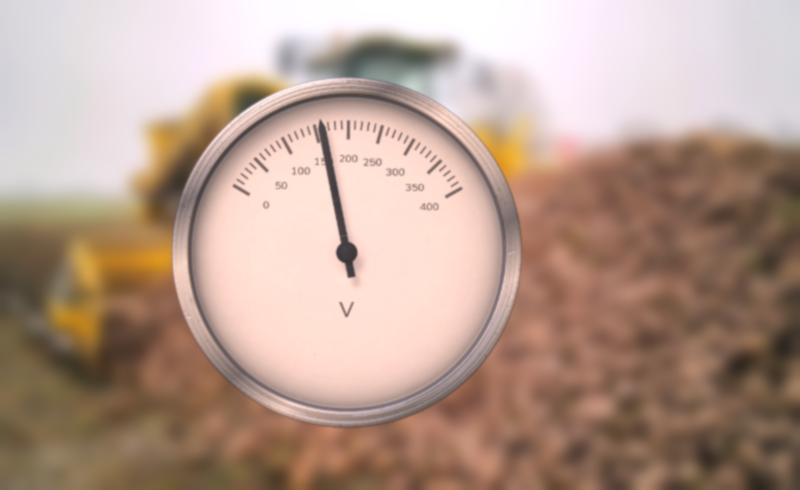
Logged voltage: 160 V
